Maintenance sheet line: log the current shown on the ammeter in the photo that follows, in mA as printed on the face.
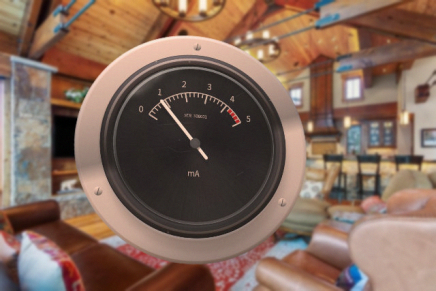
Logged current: 0.8 mA
